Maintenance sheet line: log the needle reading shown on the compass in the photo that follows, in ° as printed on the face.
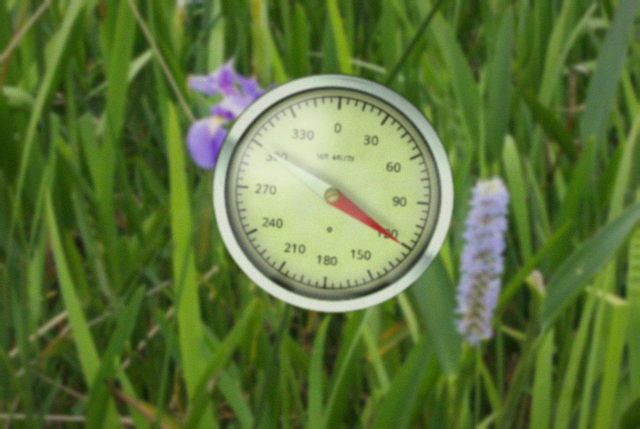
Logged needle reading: 120 °
